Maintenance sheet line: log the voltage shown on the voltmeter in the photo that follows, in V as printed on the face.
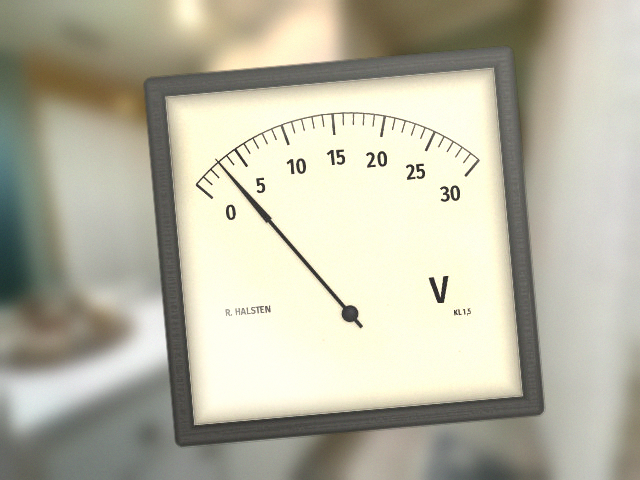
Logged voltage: 3 V
